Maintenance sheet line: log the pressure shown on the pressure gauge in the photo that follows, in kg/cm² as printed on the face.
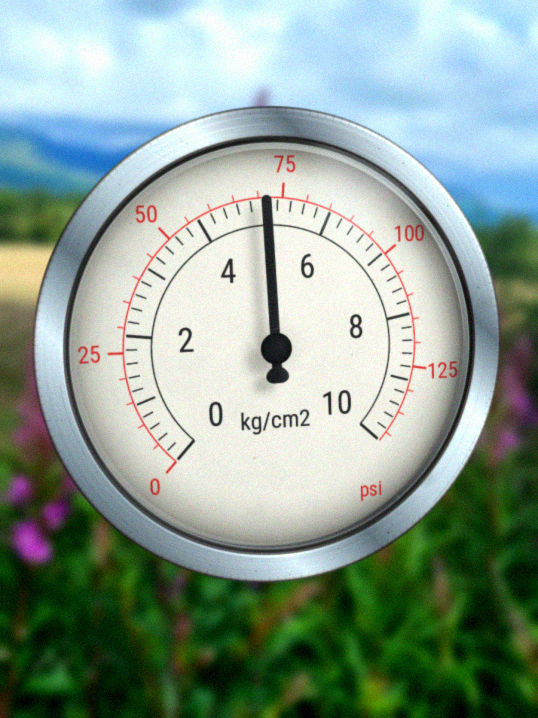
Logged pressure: 5 kg/cm²
